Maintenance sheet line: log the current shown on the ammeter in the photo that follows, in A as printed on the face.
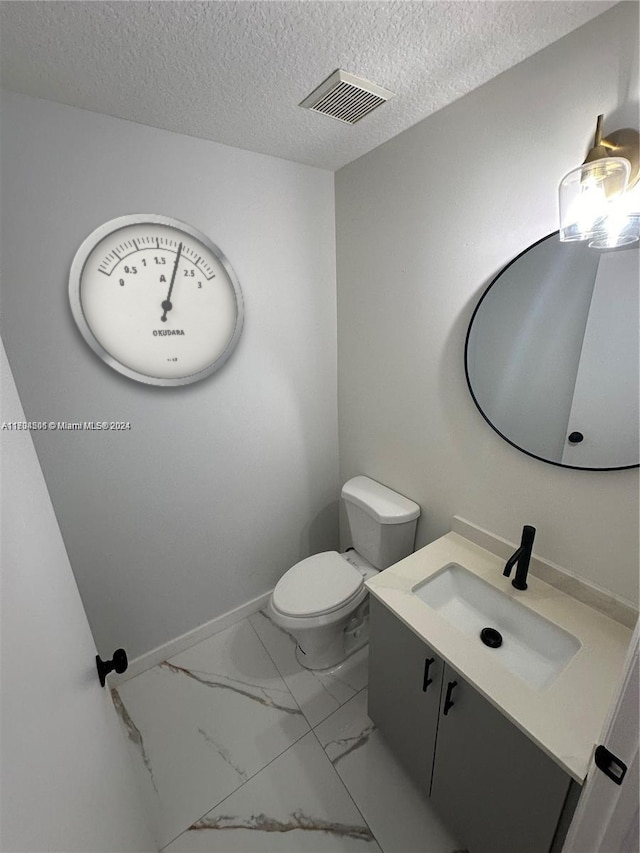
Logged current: 2 A
